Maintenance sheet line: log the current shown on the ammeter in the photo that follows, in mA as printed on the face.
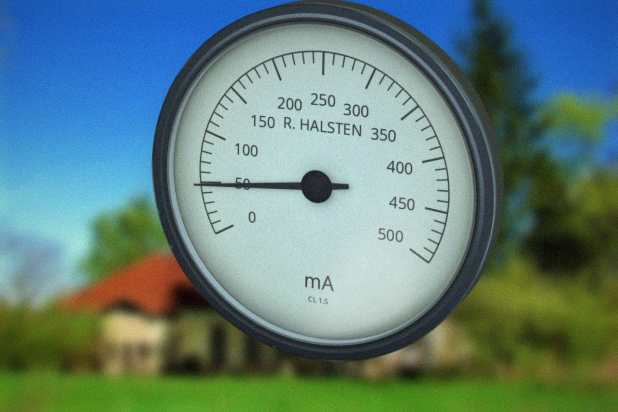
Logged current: 50 mA
